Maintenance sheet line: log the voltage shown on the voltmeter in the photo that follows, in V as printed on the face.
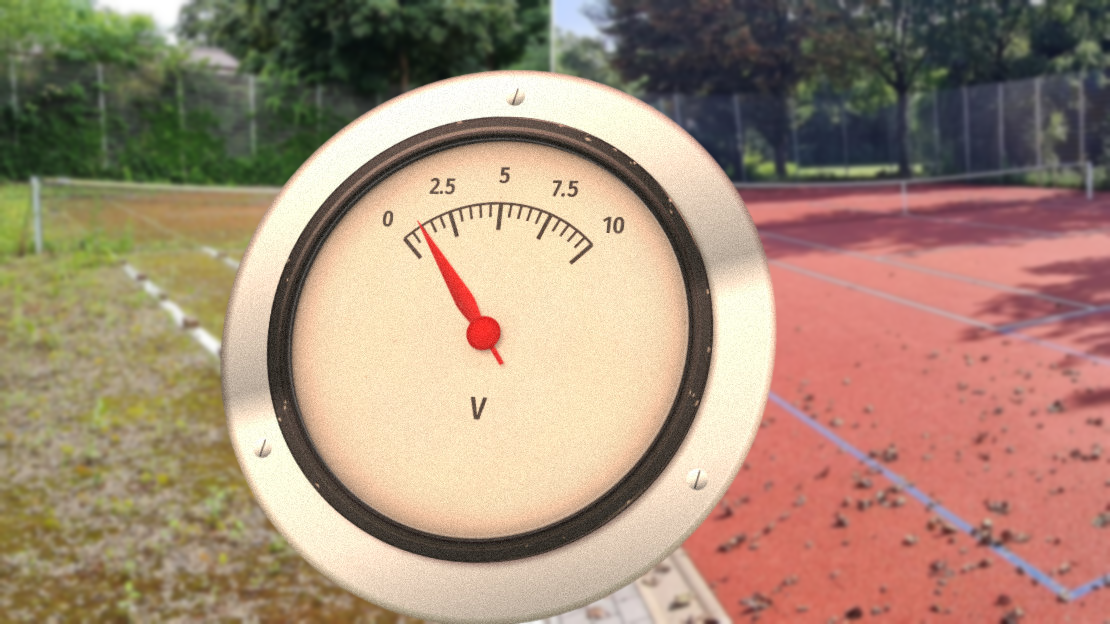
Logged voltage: 1 V
